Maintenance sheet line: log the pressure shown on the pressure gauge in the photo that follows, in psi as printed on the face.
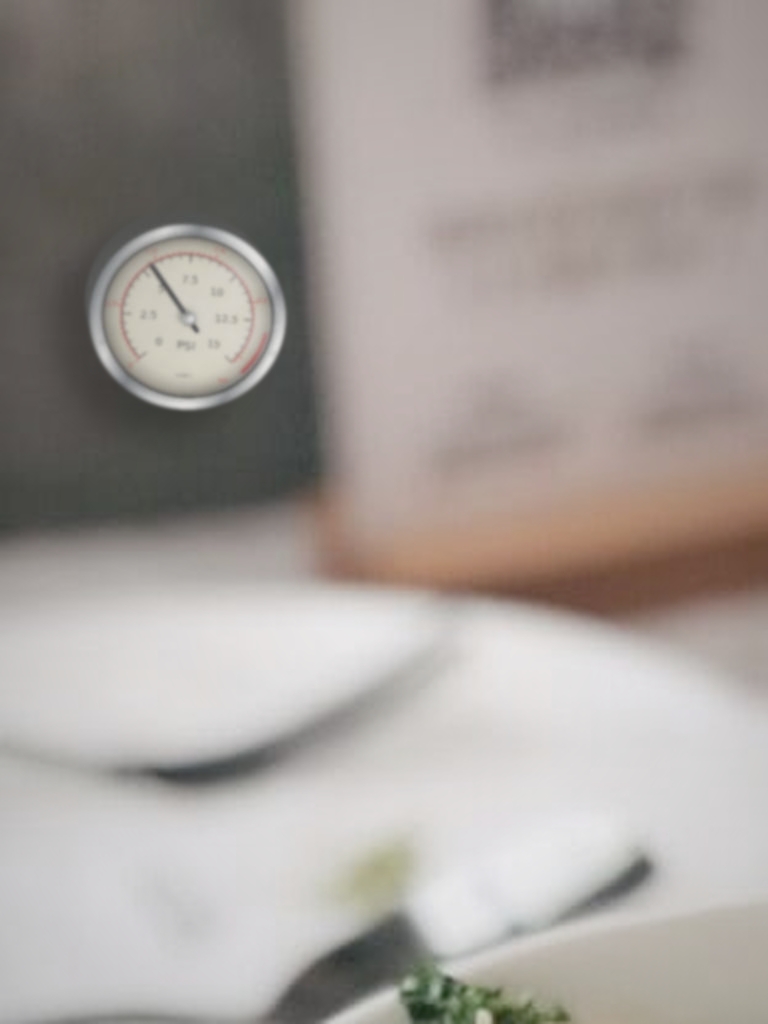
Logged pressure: 5.5 psi
